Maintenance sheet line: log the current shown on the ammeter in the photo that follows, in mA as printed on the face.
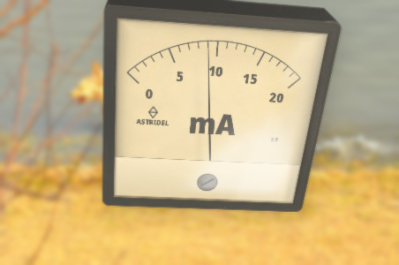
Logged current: 9 mA
